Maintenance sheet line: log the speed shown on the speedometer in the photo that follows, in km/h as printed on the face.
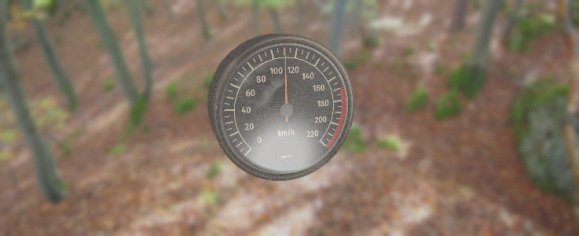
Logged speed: 110 km/h
